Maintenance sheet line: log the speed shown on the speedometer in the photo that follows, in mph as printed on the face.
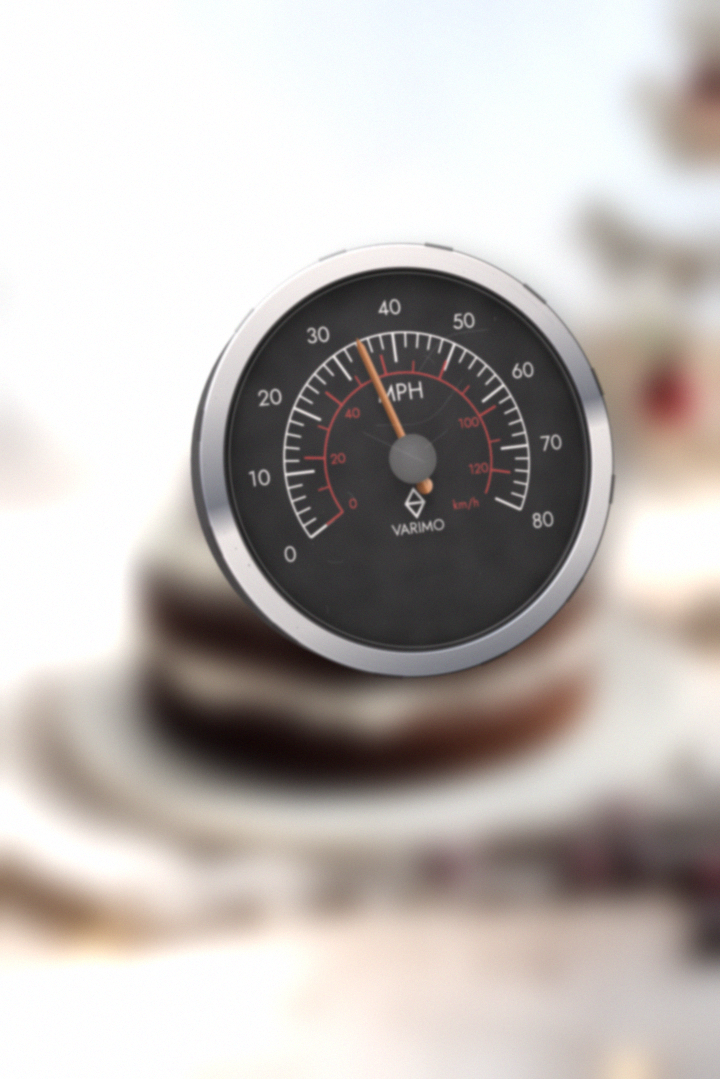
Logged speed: 34 mph
